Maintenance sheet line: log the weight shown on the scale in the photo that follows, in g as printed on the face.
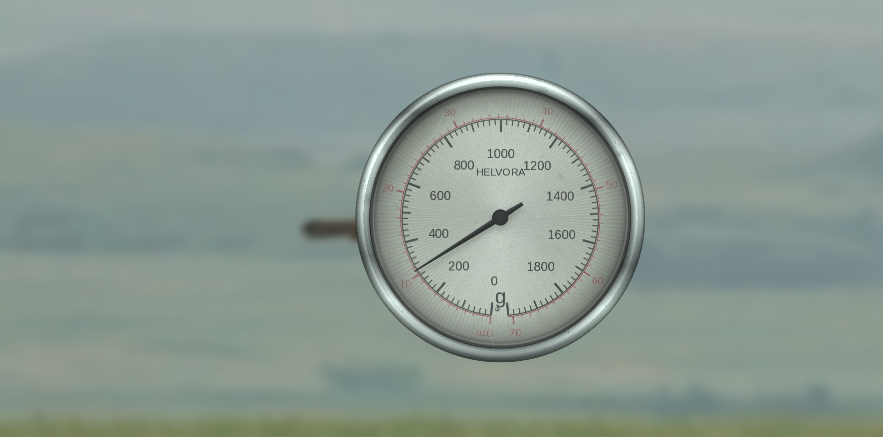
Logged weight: 300 g
